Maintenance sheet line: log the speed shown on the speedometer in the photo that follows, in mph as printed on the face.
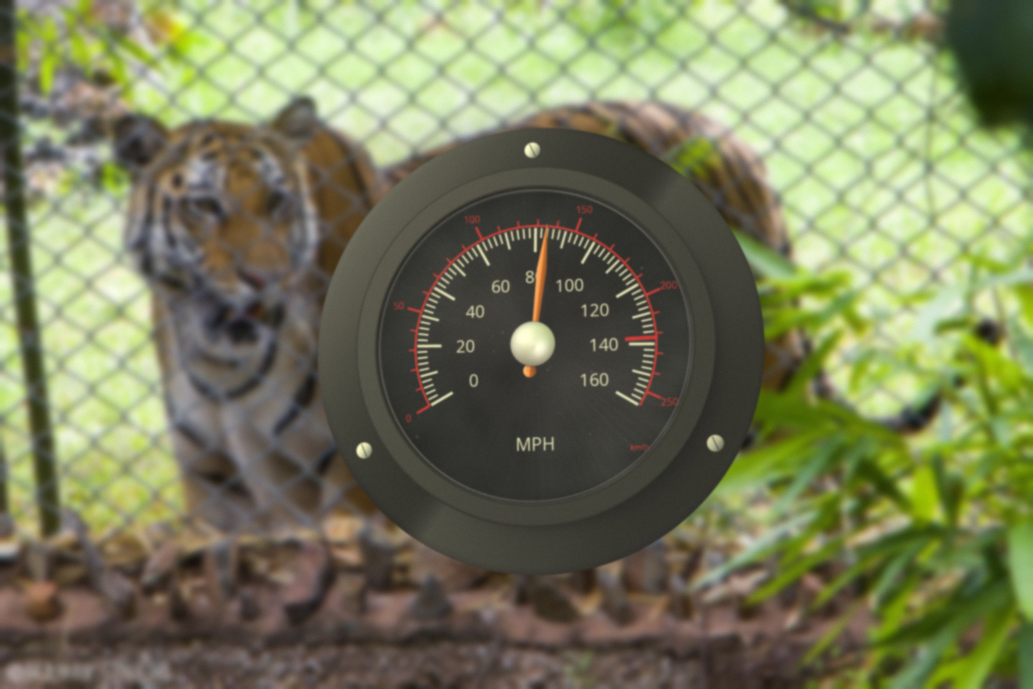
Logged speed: 84 mph
